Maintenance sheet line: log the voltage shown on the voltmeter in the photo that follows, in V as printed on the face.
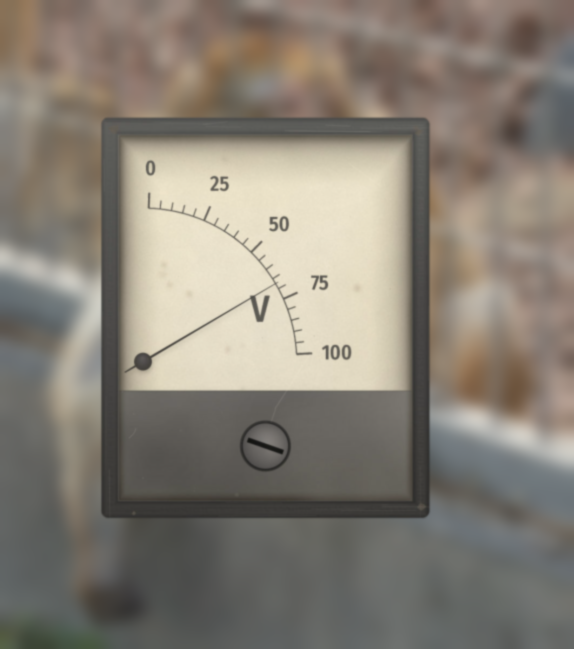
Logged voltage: 67.5 V
